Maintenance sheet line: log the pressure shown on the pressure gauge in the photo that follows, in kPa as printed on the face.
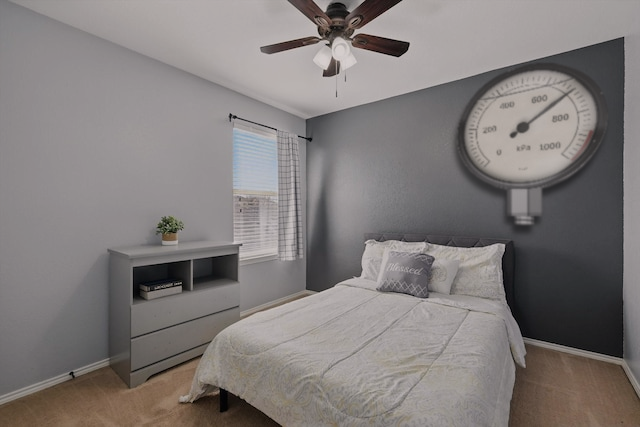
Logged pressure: 700 kPa
